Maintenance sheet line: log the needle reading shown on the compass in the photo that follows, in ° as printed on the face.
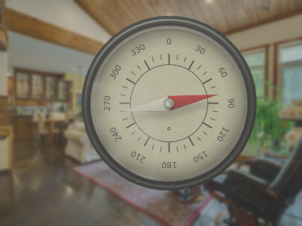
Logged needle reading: 80 °
